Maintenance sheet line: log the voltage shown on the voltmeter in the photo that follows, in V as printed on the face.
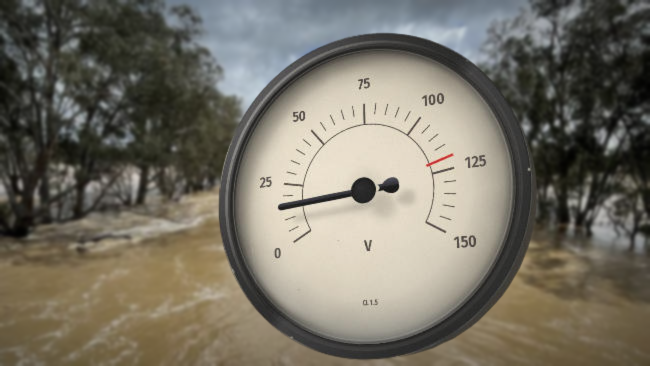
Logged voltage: 15 V
